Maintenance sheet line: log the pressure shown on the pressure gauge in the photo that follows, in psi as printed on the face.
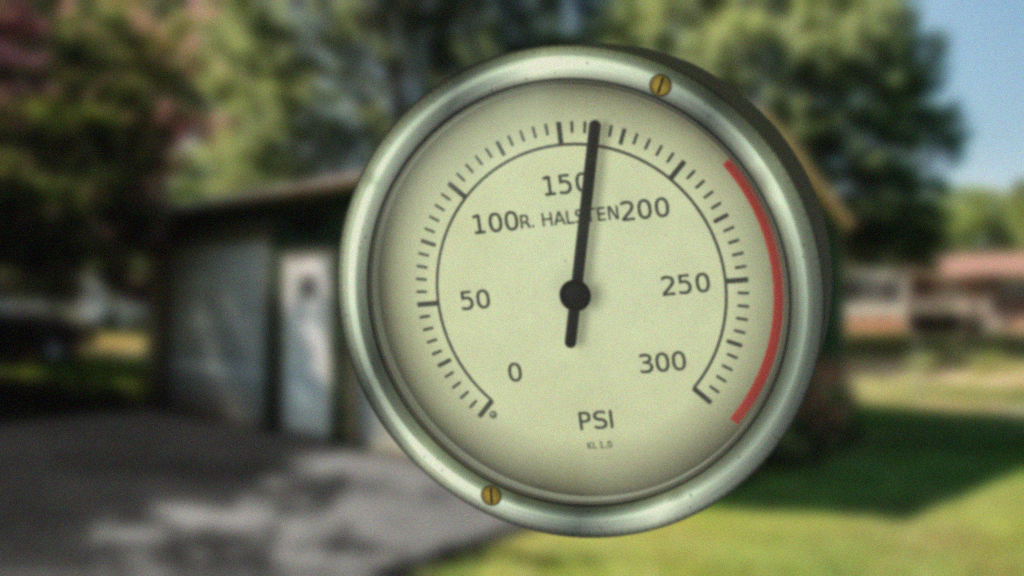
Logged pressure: 165 psi
